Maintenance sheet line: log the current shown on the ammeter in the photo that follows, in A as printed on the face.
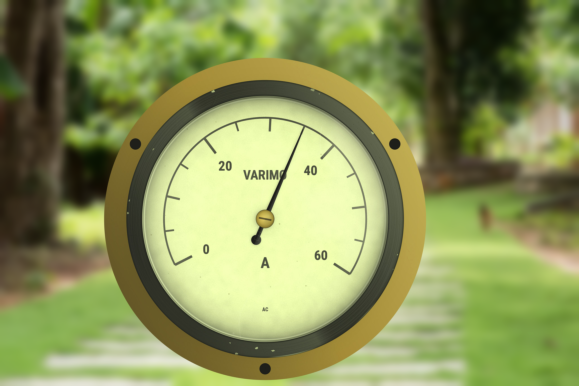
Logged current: 35 A
